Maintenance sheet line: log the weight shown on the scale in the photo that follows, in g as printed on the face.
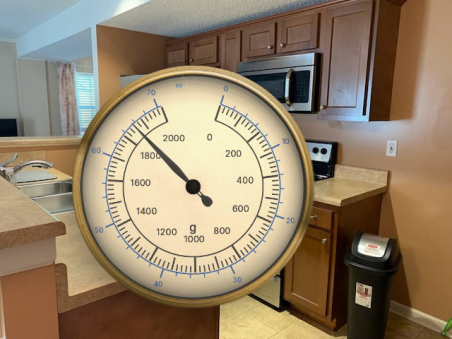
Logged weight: 1860 g
